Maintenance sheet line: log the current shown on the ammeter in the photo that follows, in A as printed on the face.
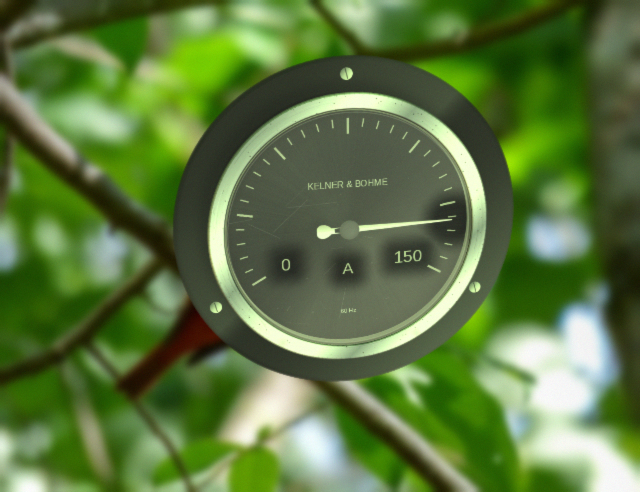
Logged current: 130 A
